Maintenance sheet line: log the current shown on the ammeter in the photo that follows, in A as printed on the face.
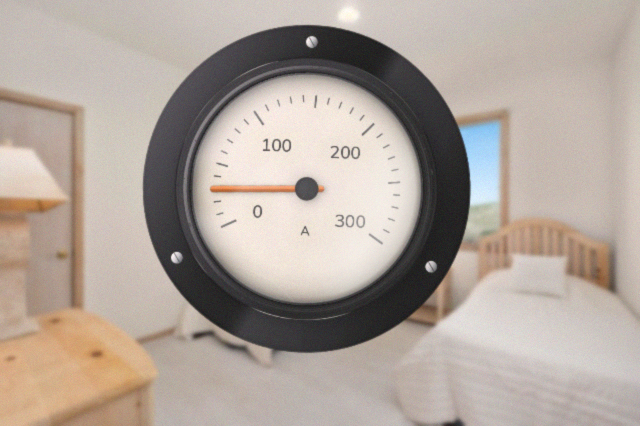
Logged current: 30 A
